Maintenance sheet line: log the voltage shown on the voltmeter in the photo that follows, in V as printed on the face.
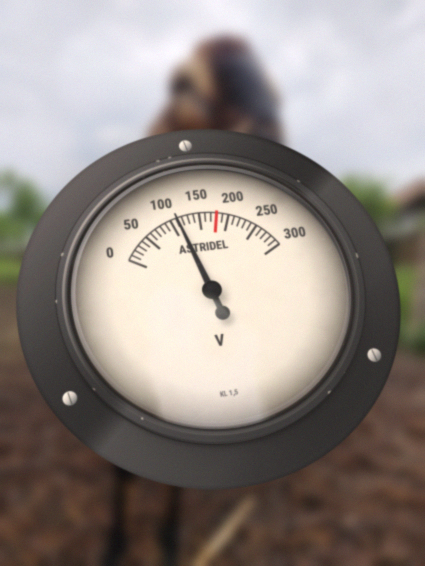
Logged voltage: 110 V
